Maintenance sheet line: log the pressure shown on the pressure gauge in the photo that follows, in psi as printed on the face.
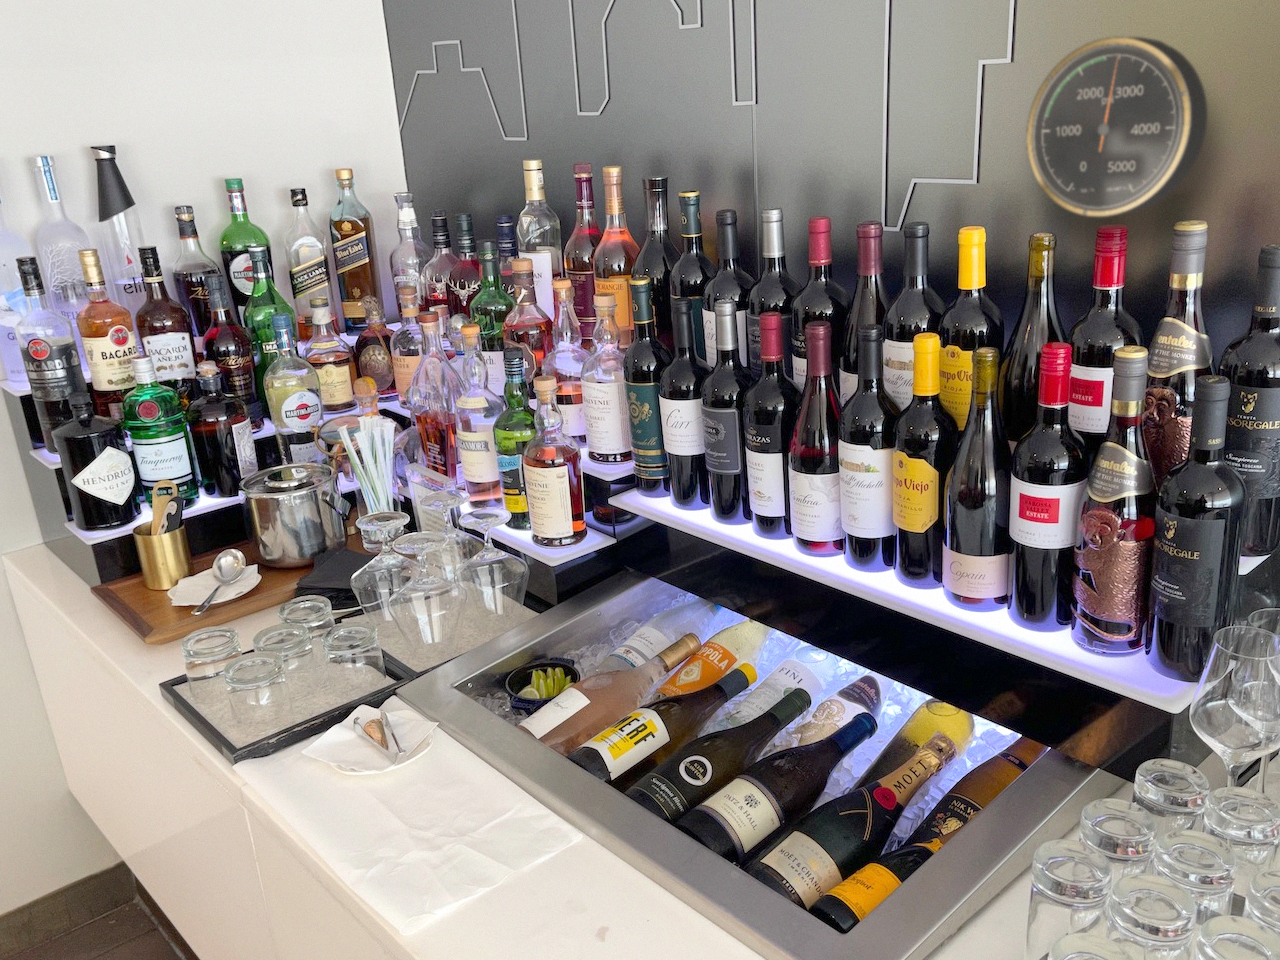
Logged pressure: 2600 psi
